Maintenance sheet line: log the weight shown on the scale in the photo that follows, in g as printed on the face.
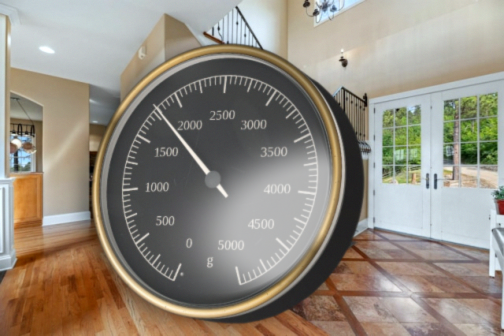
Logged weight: 1800 g
